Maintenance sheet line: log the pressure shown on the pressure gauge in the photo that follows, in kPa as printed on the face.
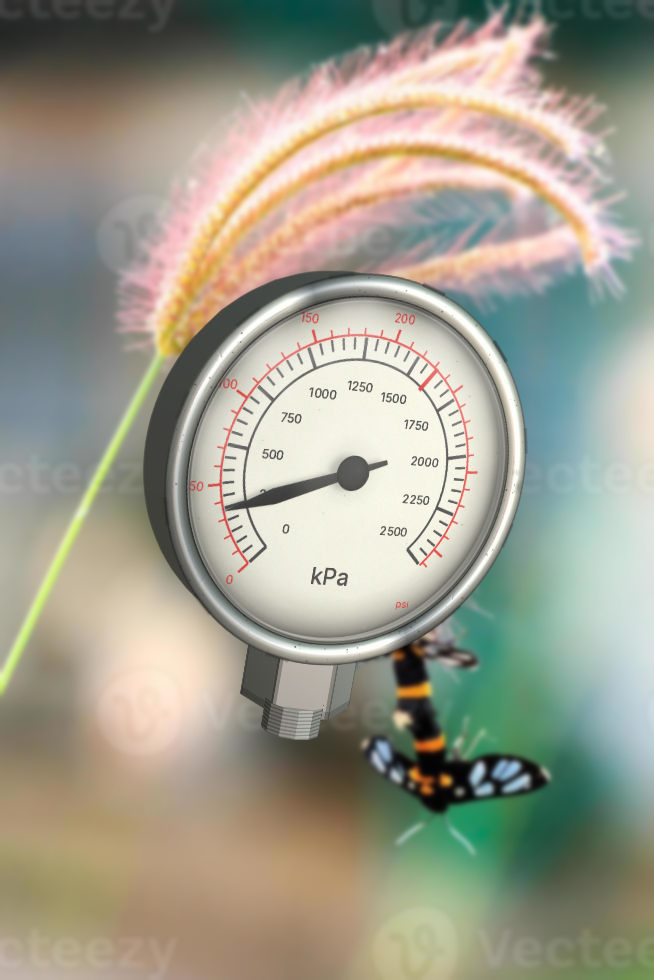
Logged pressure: 250 kPa
